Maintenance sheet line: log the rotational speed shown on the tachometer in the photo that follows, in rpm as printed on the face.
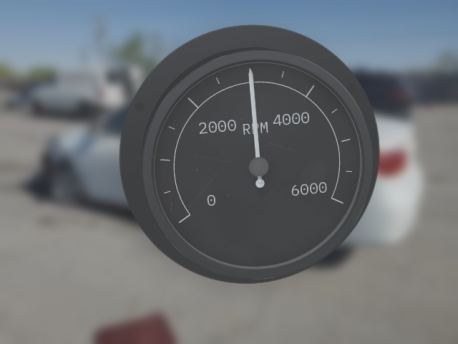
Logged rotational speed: 3000 rpm
